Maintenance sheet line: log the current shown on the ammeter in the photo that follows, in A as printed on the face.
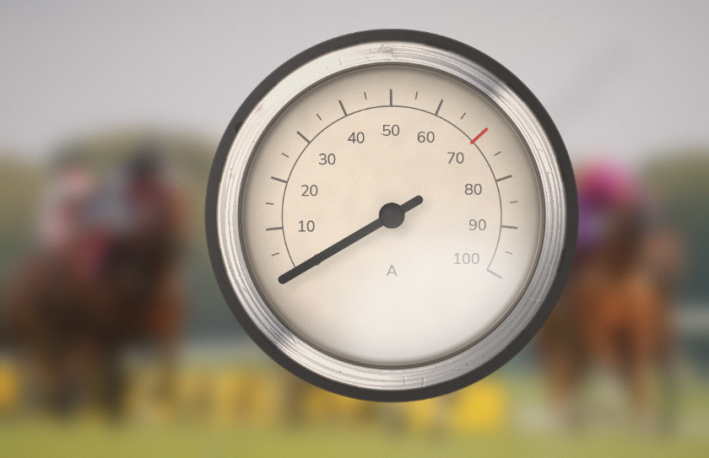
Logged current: 0 A
